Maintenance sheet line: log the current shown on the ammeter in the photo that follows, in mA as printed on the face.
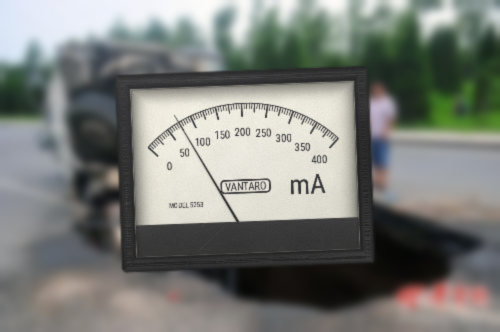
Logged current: 75 mA
